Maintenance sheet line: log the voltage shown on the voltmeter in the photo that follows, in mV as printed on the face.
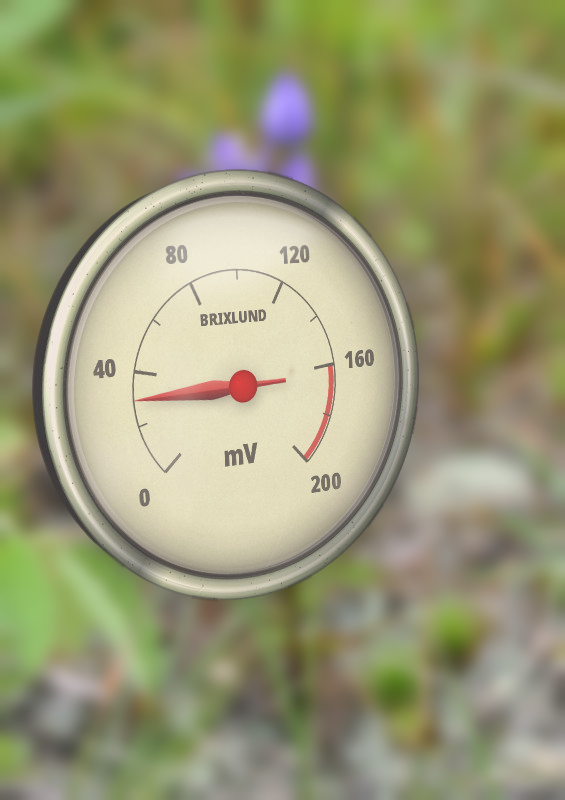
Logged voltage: 30 mV
